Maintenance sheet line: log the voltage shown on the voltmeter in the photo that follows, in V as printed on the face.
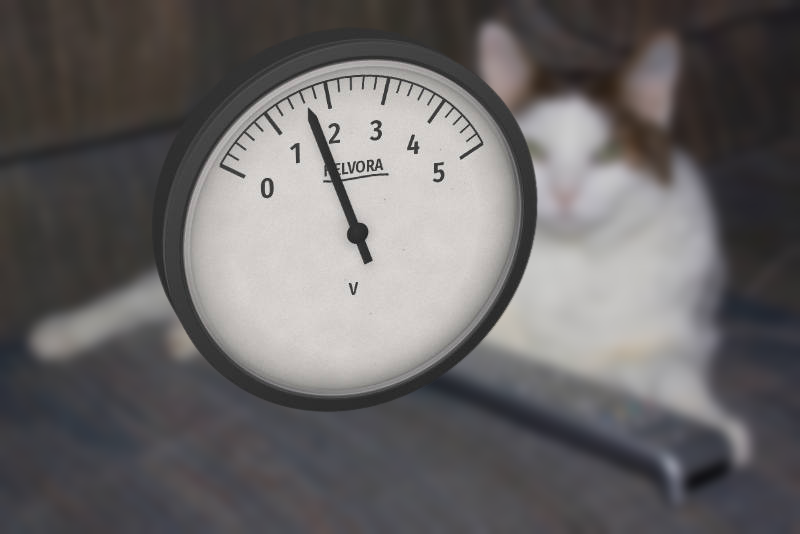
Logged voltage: 1.6 V
